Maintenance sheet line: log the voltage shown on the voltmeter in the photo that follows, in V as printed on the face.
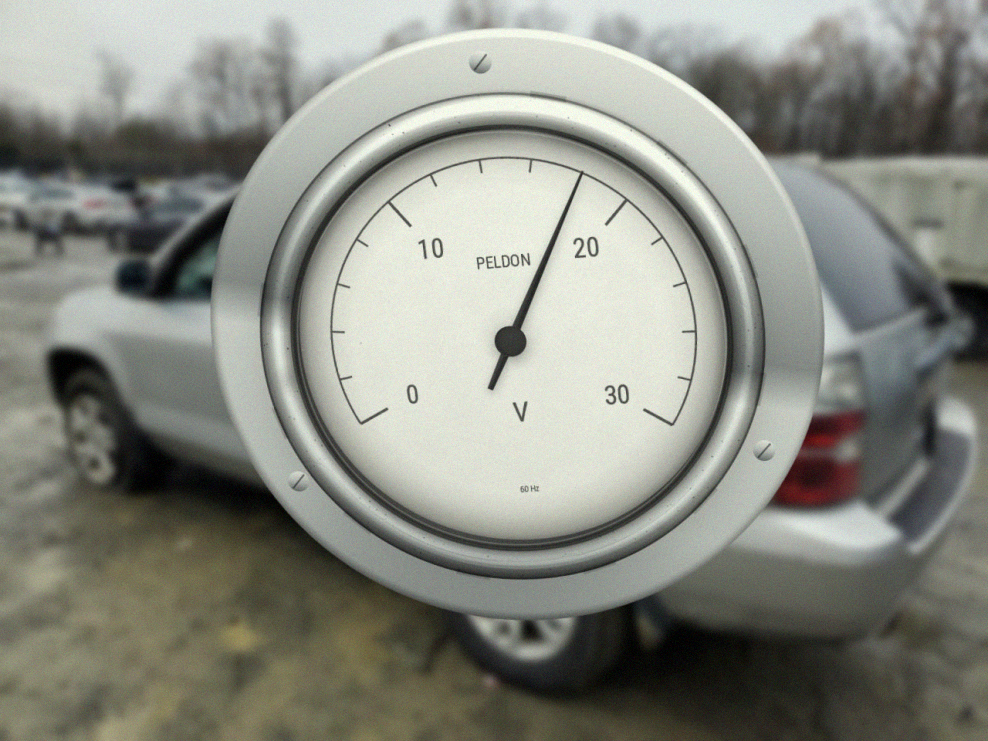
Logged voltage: 18 V
